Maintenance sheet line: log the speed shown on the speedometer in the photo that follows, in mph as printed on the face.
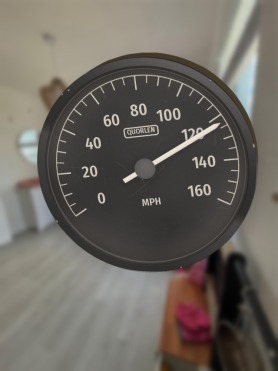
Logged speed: 122.5 mph
